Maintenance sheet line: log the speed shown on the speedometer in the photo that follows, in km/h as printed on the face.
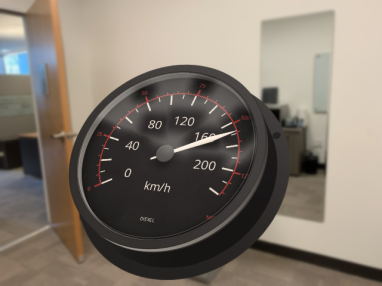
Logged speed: 170 km/h
